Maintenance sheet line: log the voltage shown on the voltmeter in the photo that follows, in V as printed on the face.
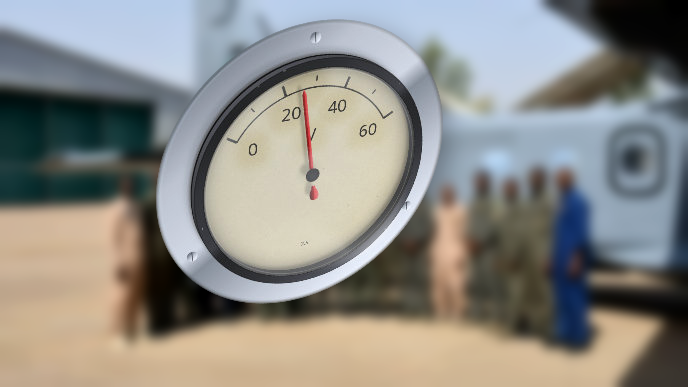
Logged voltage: 25 V
